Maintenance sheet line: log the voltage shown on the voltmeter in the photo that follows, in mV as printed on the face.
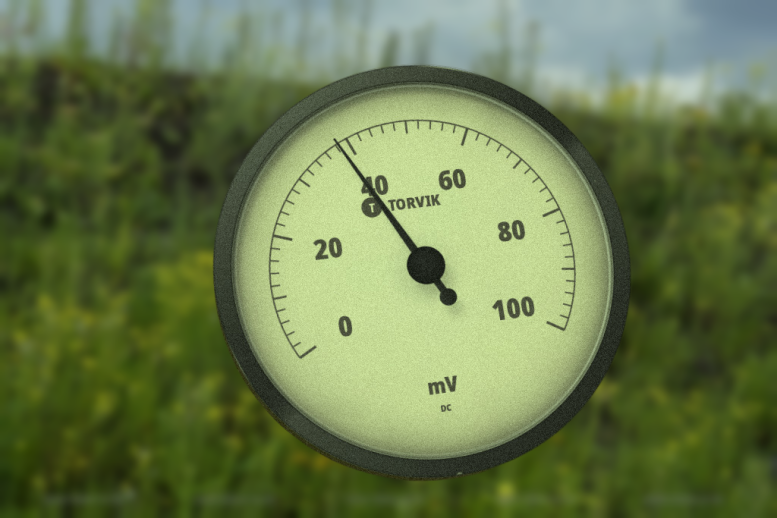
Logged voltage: 38 mV
